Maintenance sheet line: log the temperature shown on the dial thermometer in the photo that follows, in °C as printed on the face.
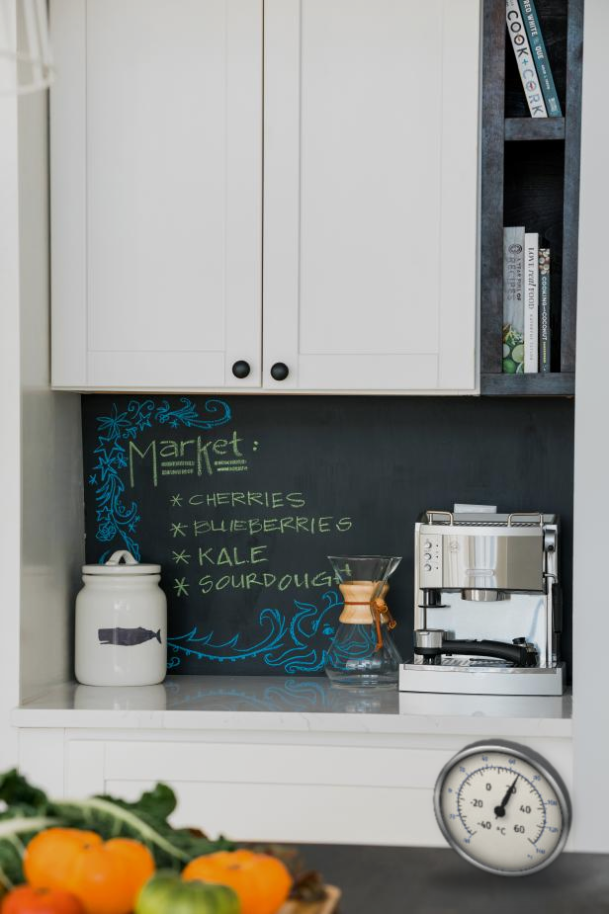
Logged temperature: 20 °C
